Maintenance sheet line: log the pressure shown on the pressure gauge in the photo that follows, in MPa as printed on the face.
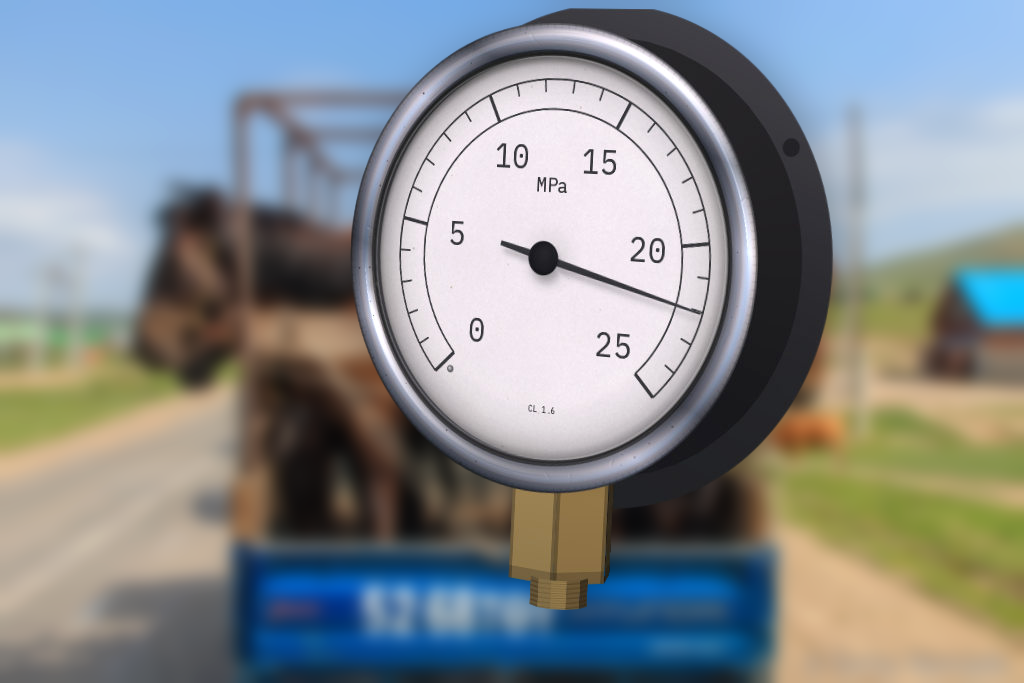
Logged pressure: 22 MPa
